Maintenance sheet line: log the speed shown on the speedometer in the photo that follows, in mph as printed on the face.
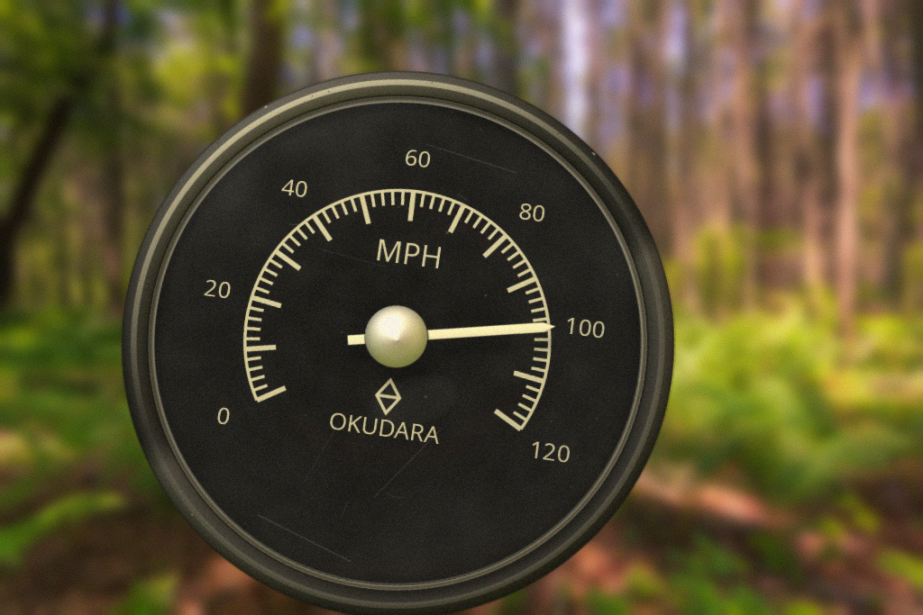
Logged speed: 100 mph
